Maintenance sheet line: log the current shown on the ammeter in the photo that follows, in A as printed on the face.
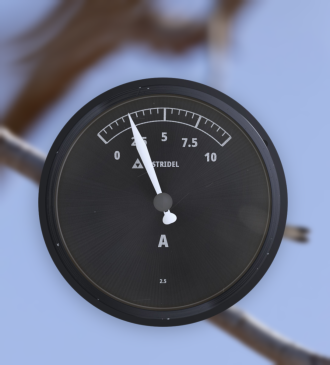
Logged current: 2.5 A
